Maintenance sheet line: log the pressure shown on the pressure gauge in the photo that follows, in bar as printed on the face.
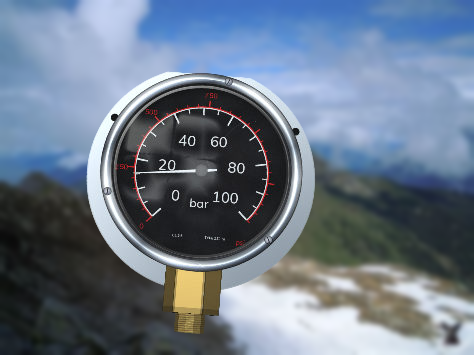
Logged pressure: 15 bar
